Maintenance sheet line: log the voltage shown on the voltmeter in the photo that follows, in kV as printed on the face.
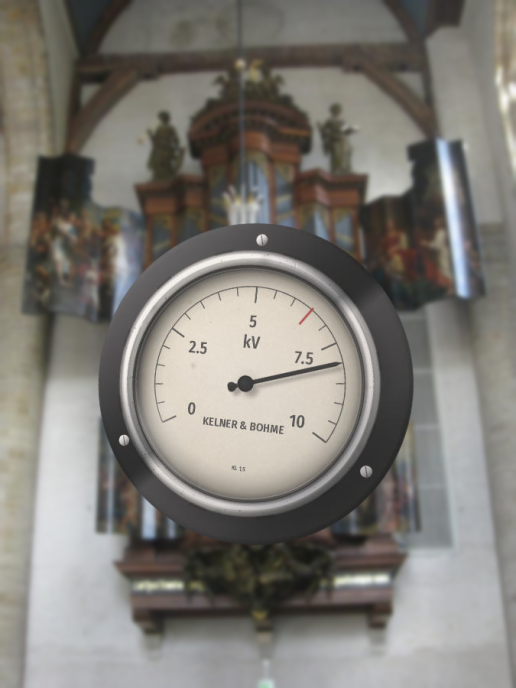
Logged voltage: 8 kV
